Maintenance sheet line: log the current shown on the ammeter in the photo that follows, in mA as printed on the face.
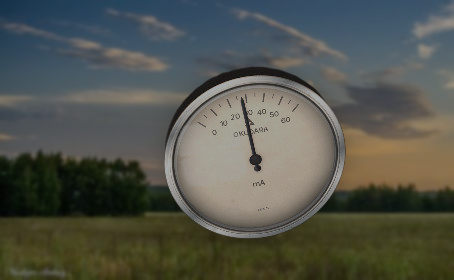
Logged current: 27.5 mA
